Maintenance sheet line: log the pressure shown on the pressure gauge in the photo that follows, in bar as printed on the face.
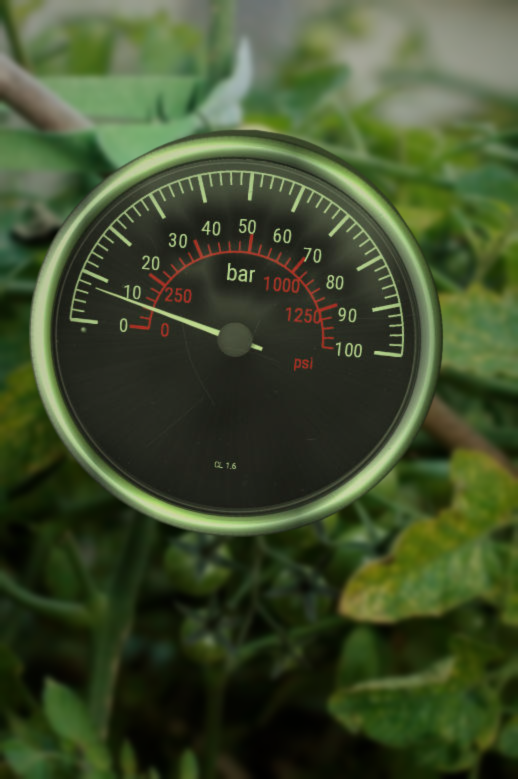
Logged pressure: 8 bar
